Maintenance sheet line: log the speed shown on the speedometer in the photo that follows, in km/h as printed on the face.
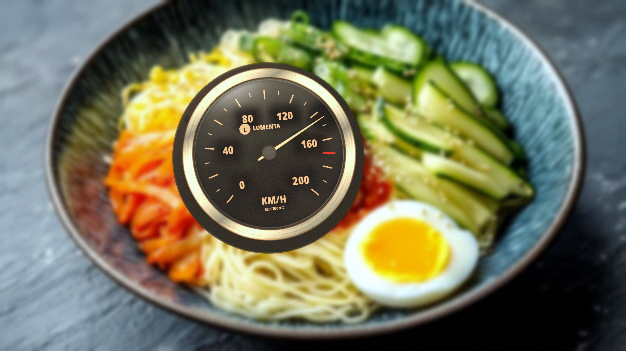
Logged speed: 145 km/h
